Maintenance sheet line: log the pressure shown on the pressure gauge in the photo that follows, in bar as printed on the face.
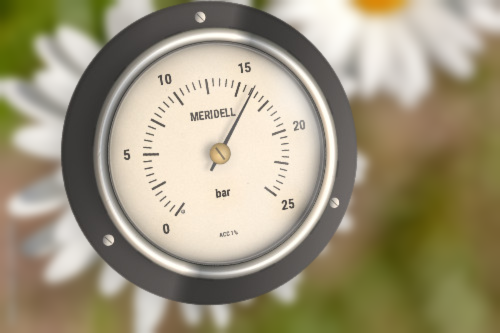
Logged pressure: 16 bar
